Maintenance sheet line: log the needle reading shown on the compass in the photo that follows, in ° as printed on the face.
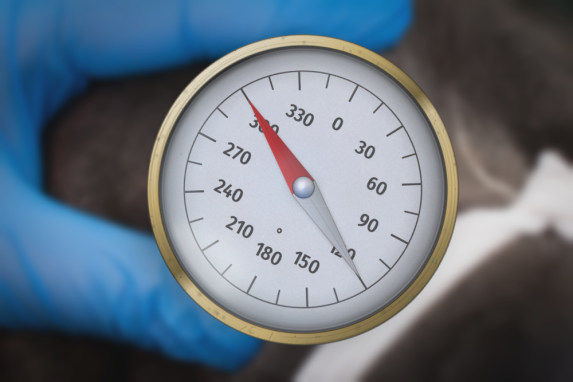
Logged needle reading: 300 °
